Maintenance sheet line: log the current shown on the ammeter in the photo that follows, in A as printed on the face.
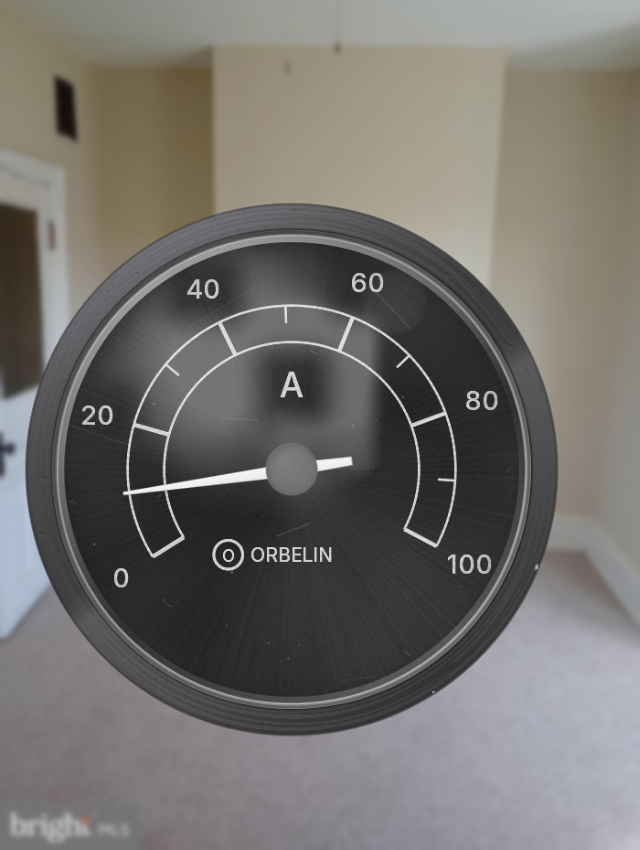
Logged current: 10 A
